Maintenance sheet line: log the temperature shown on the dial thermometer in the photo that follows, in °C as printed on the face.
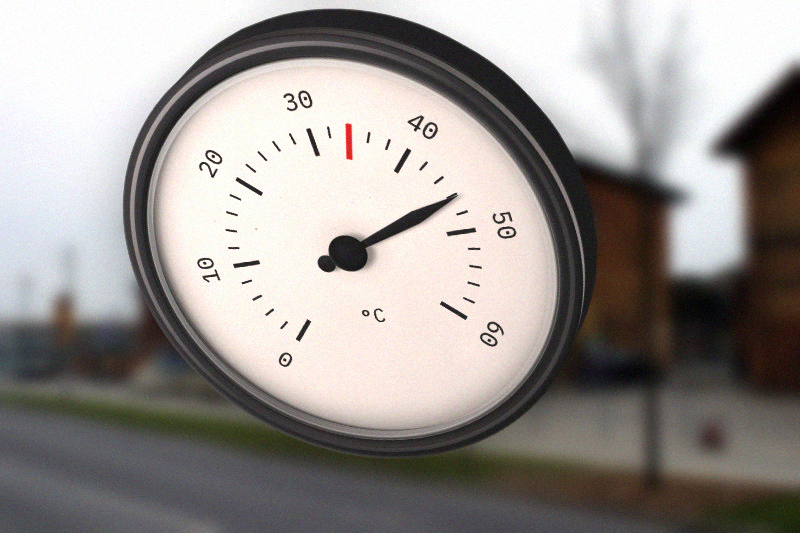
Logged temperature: 46 °C
